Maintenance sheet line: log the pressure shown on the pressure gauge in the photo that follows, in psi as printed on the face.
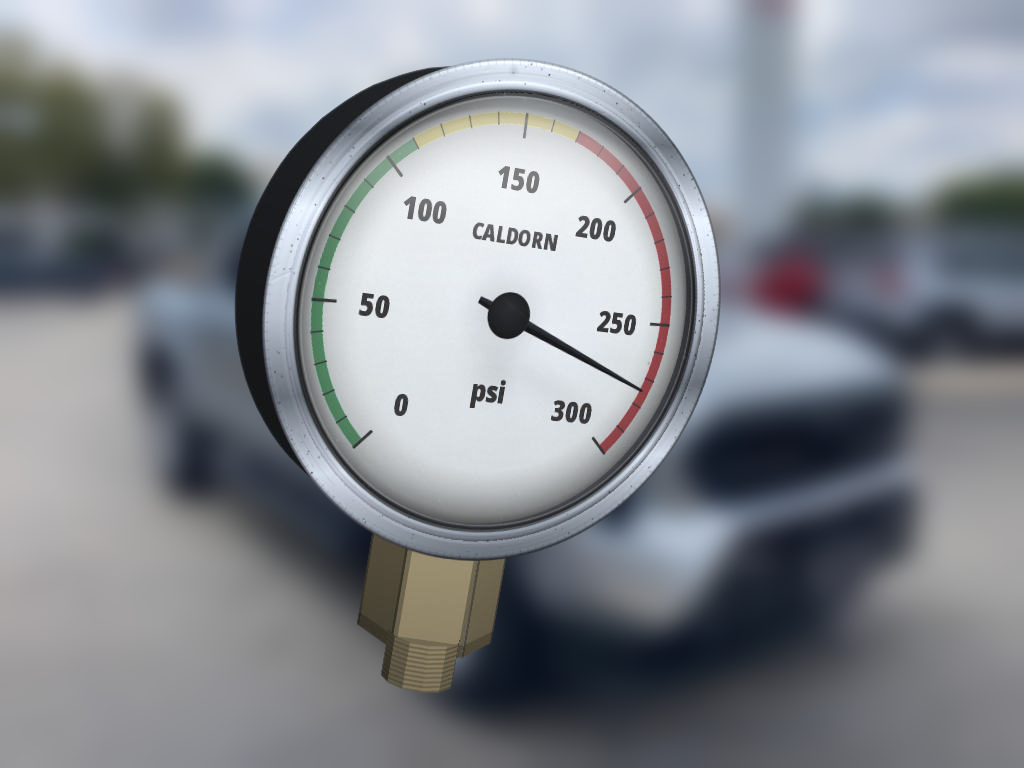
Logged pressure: 275 psi
